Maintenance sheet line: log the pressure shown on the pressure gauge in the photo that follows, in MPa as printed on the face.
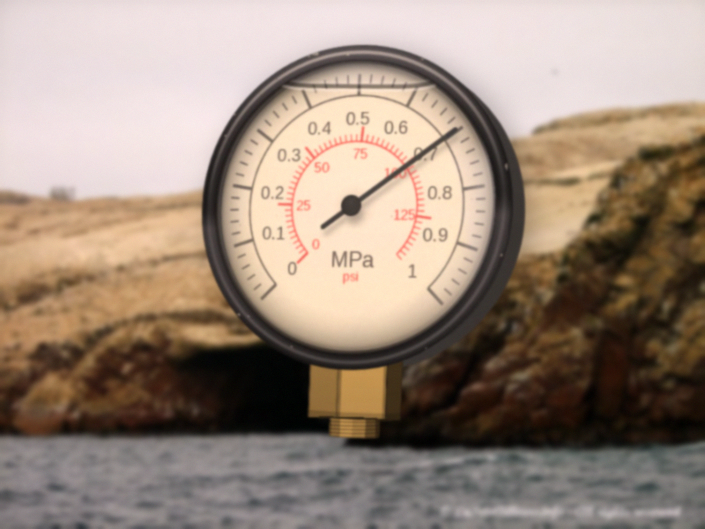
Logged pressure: 0.7 MPa
